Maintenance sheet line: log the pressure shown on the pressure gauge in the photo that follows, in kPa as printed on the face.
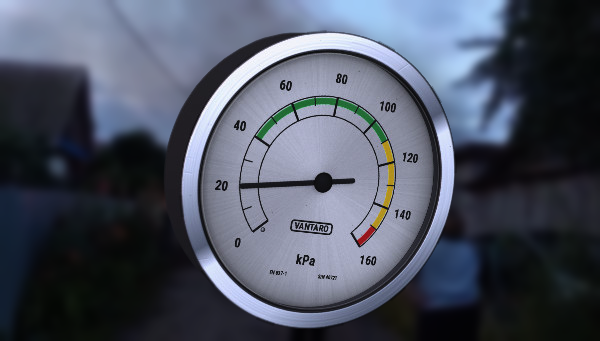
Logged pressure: 20 kPa
